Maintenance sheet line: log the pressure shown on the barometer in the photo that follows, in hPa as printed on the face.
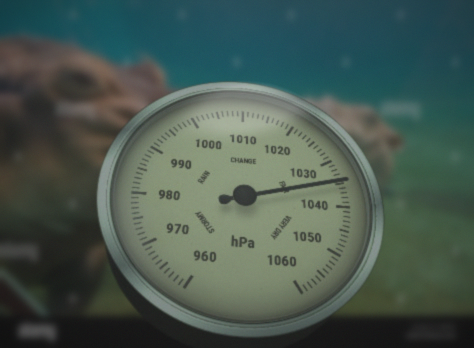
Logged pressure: 1035 hPa
